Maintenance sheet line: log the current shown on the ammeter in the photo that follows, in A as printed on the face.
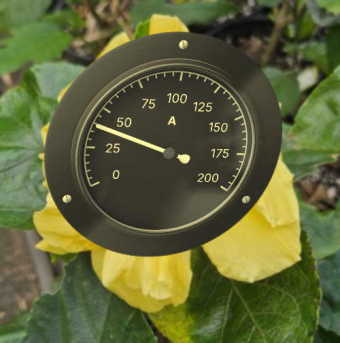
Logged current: 40 A
